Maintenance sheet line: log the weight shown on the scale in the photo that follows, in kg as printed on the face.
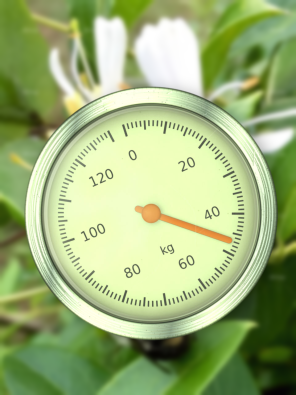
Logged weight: 47 kg
